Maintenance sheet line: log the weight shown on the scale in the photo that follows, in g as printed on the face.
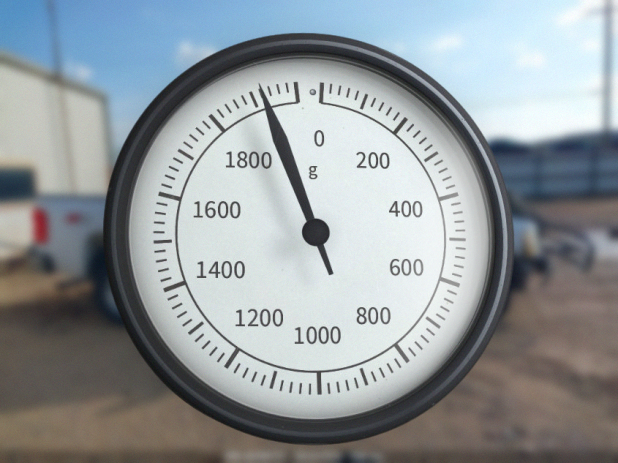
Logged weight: 1920 g
